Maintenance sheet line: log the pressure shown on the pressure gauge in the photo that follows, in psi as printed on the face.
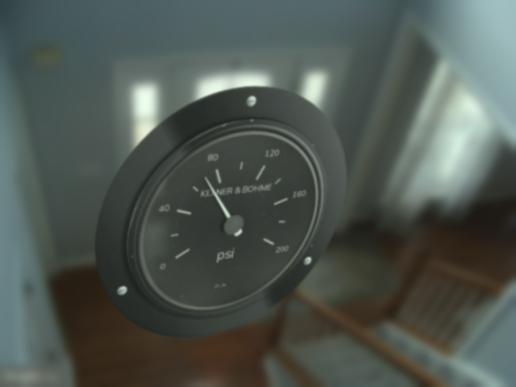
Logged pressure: 70 psi
